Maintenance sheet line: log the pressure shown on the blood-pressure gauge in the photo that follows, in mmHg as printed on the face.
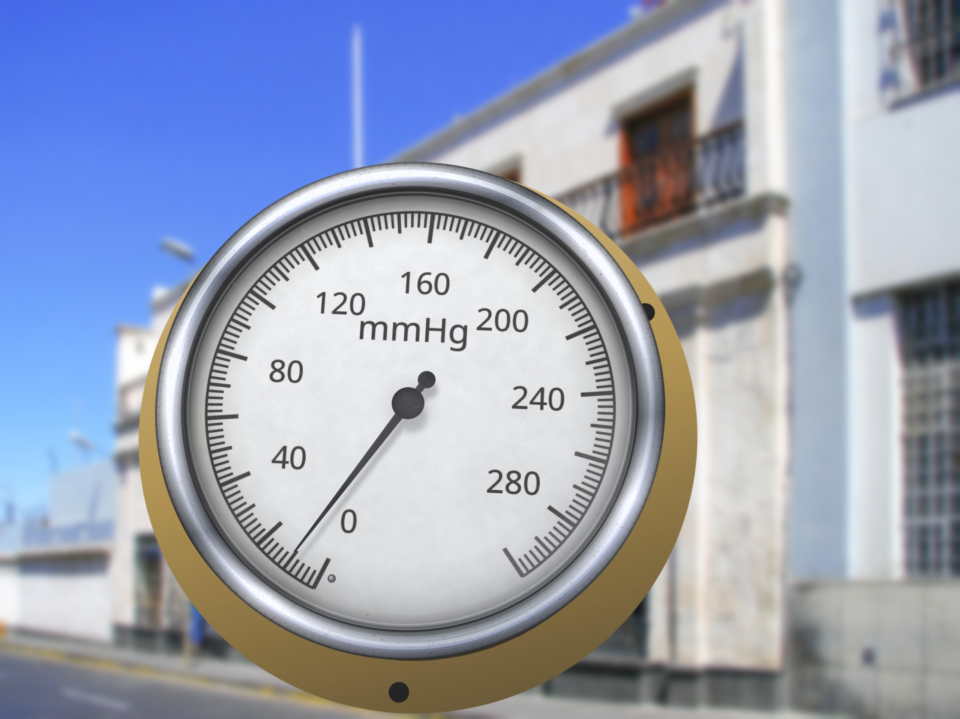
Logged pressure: 10 mmHg
